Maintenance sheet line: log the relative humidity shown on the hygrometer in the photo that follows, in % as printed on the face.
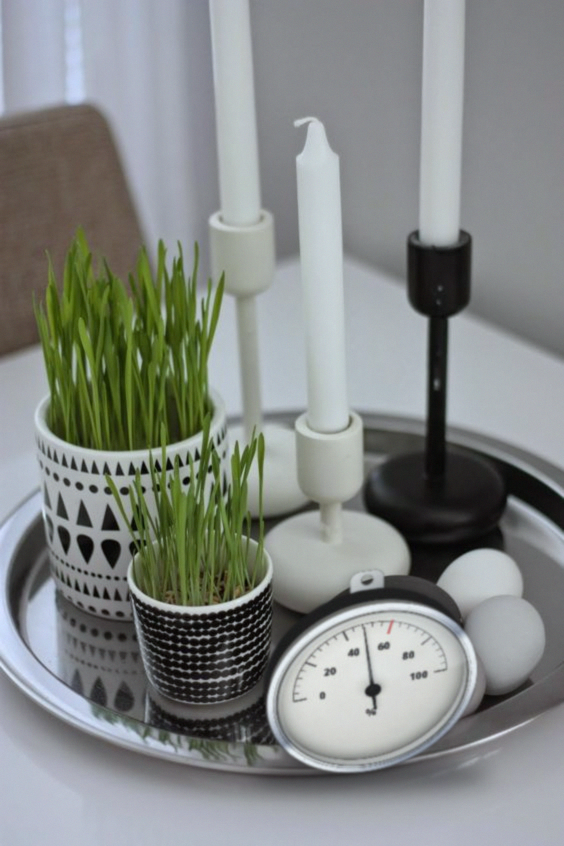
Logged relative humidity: 48 %
